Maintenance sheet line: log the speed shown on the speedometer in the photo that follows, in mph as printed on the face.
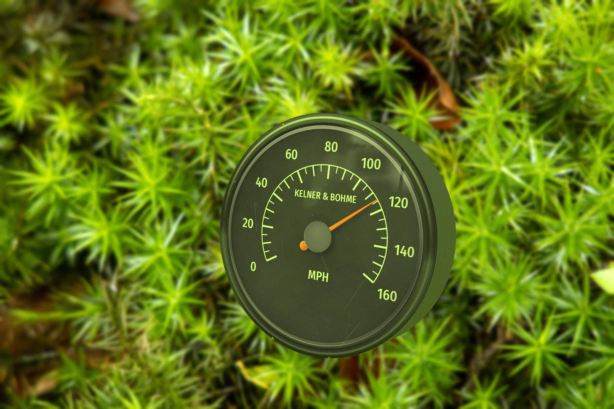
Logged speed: 115 mph
